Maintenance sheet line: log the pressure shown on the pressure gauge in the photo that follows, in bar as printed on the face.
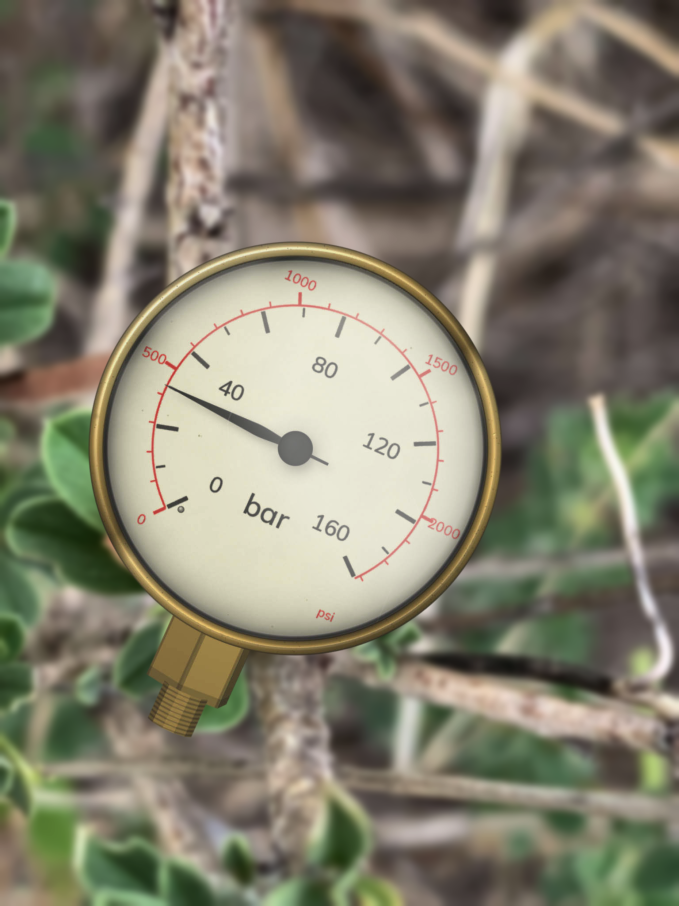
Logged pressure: 30 bar
